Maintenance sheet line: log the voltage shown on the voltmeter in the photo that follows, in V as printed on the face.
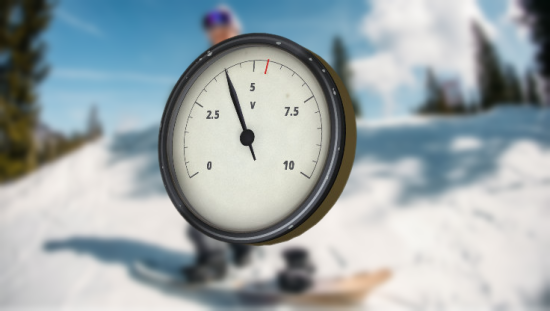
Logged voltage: 4 V
